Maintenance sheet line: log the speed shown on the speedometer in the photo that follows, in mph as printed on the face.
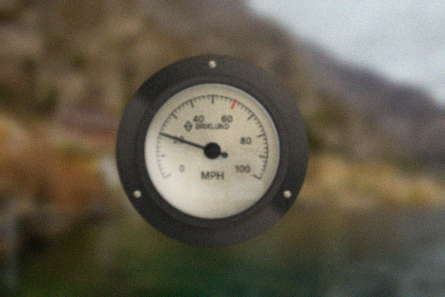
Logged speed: 20 mph
